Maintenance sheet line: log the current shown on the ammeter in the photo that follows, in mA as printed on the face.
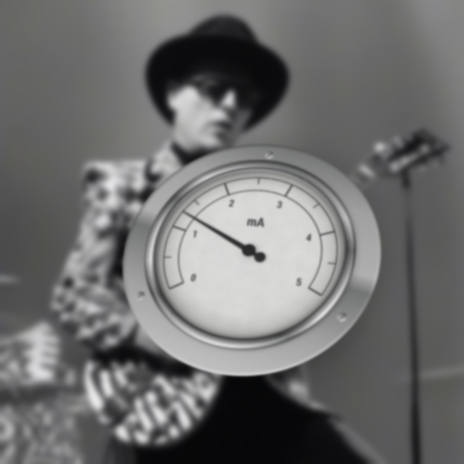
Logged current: 1.25 mA
